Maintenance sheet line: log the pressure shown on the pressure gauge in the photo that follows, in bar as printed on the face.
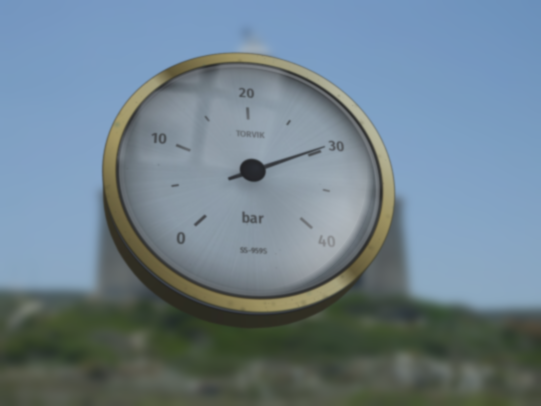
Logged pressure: 30 bar
